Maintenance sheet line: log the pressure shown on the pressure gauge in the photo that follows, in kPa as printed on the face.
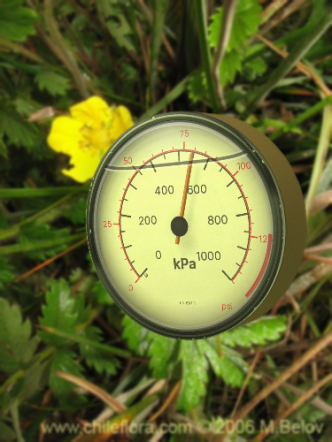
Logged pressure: 550 kPa
